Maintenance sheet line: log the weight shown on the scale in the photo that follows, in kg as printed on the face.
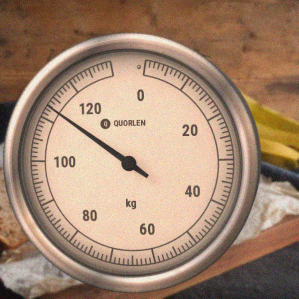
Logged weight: 113 kg
